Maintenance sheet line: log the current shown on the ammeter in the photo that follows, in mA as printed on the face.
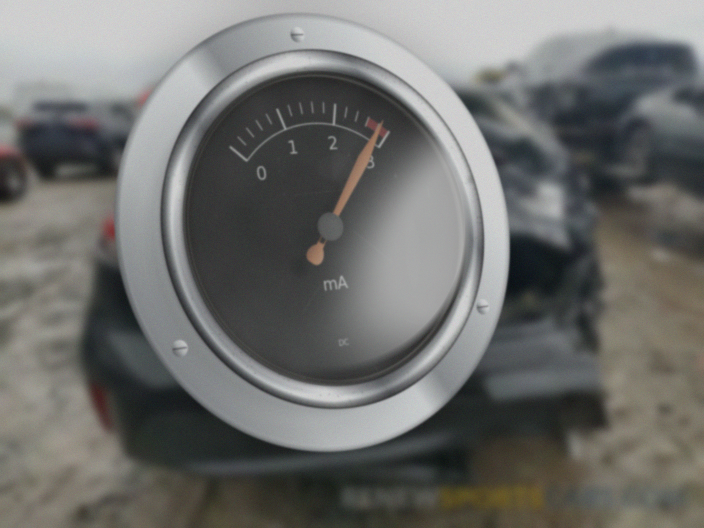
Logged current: 2.8 mA
